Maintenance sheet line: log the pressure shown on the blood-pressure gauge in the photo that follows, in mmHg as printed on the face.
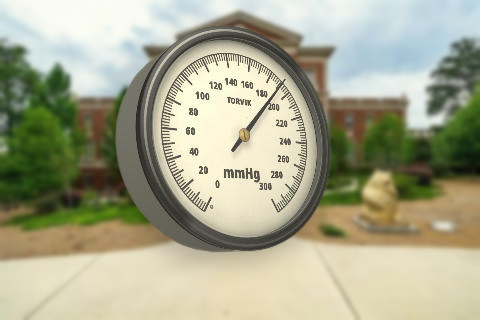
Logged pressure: 190 mmHg
